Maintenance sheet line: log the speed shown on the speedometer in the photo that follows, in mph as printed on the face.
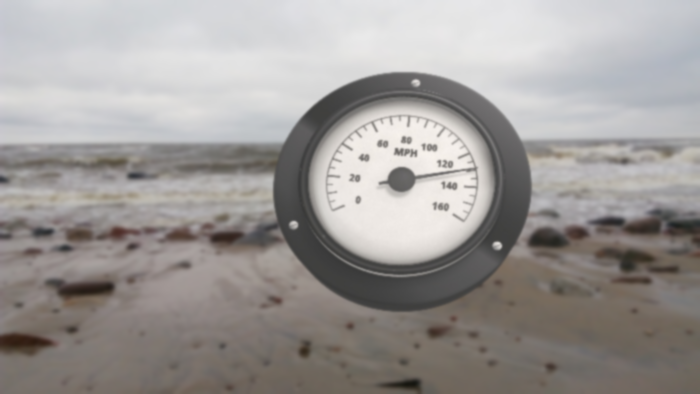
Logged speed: 130 mph
